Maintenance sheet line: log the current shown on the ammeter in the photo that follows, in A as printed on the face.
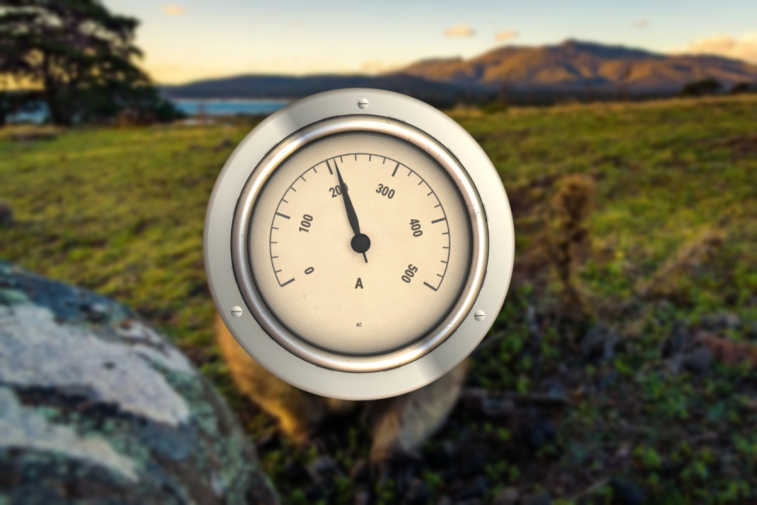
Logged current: 210 A
